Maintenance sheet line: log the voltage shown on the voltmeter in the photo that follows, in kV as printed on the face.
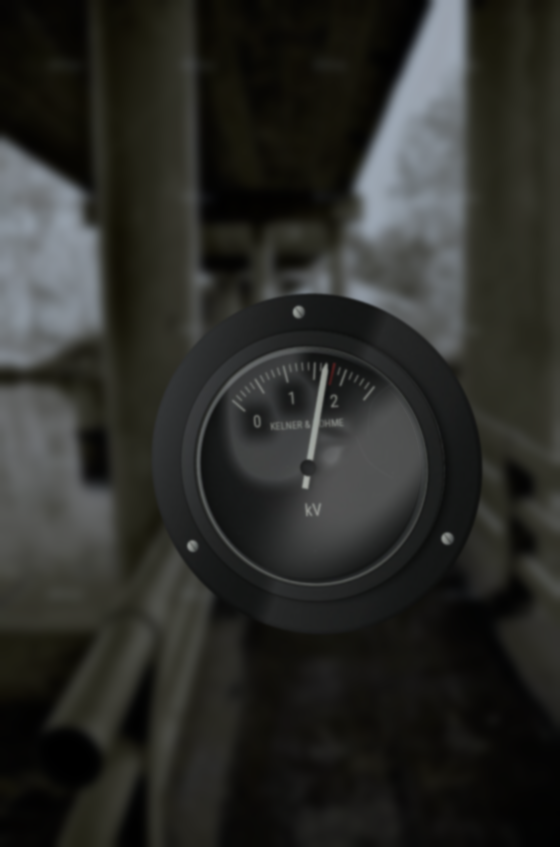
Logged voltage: 1.7 kV
